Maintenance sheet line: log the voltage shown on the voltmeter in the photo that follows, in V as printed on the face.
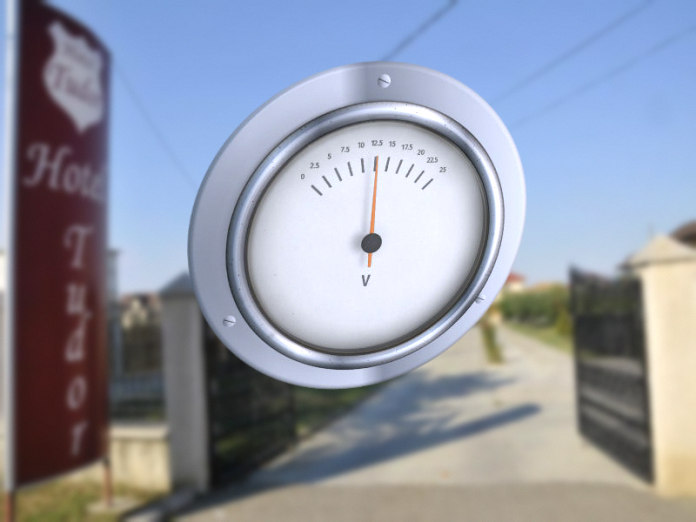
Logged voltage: 12.5 V
